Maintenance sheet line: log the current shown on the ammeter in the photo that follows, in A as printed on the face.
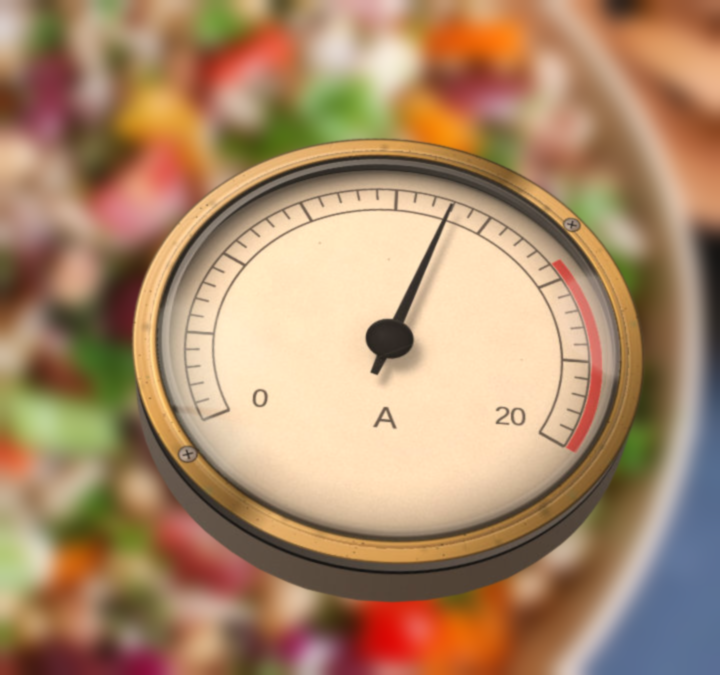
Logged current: 11.5 A
